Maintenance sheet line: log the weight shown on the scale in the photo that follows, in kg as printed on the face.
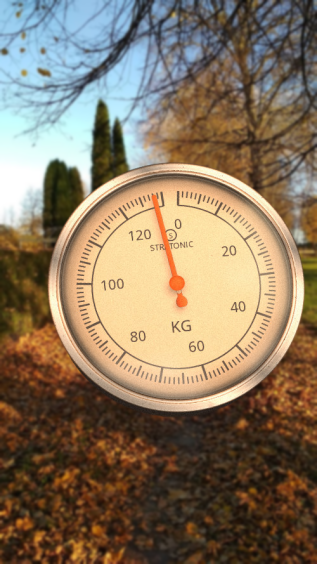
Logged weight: 128 kg
